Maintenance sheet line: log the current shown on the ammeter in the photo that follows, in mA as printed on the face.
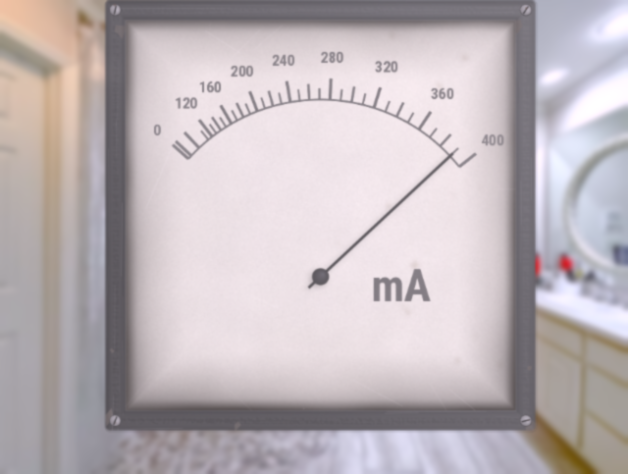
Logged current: 390 mA
